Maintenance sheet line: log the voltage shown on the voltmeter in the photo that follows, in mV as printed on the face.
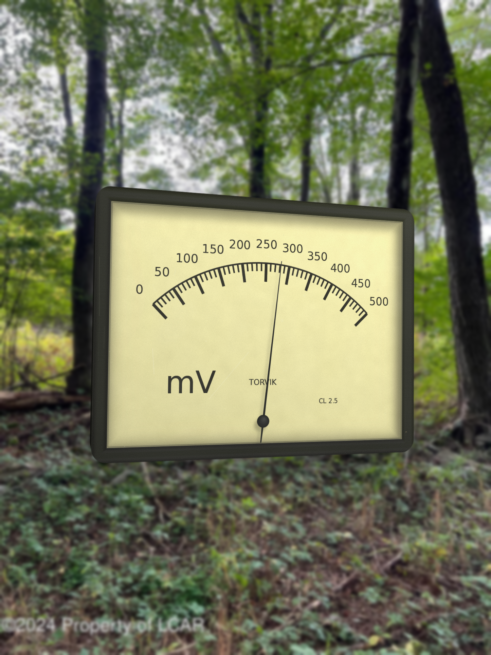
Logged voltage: 280 mV
